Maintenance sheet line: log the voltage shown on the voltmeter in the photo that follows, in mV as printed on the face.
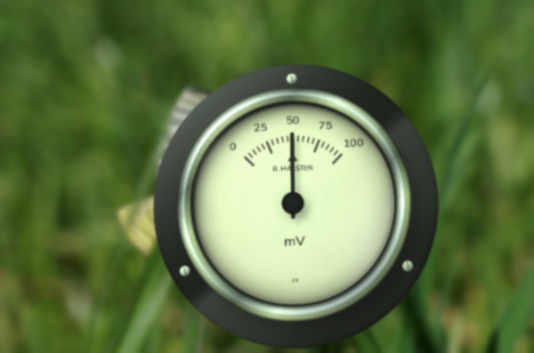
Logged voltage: 50 mV
